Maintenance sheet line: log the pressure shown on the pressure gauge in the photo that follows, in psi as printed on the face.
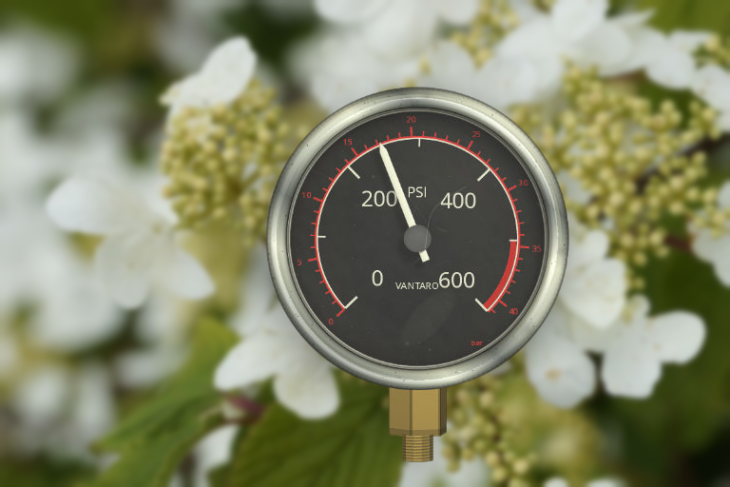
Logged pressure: 250 psi
